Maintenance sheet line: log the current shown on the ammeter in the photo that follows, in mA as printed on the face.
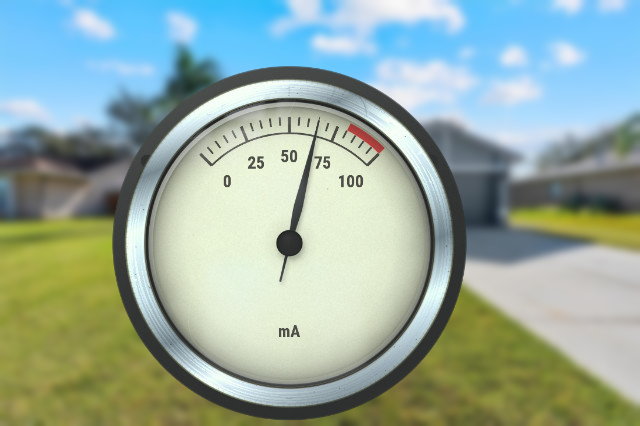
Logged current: 65 mA
